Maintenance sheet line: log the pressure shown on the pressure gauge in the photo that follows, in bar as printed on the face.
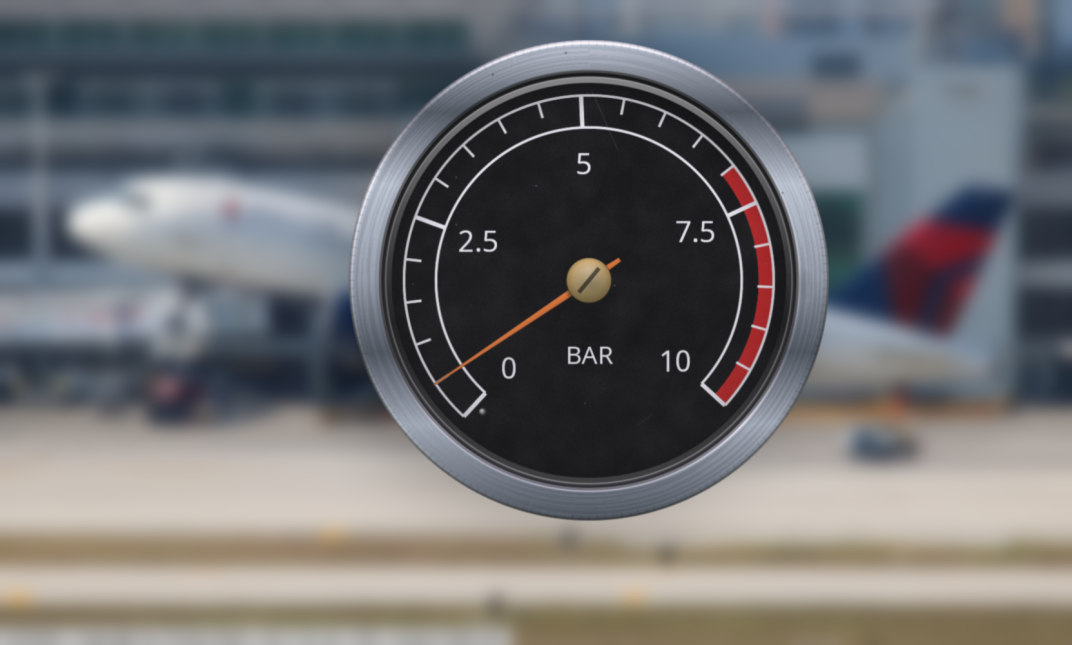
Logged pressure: 0.5 bar
